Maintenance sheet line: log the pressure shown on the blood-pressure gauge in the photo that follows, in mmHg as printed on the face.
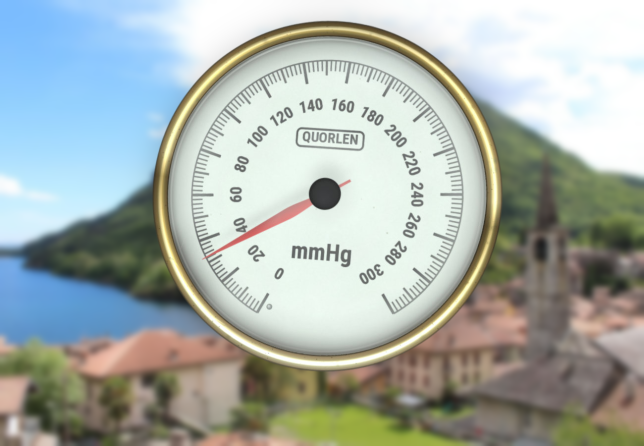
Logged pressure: 32 mmHg
